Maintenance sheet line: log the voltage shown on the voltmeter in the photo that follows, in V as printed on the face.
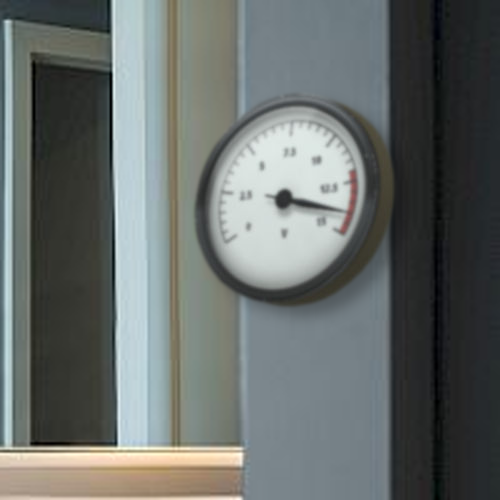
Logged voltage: 14 V
